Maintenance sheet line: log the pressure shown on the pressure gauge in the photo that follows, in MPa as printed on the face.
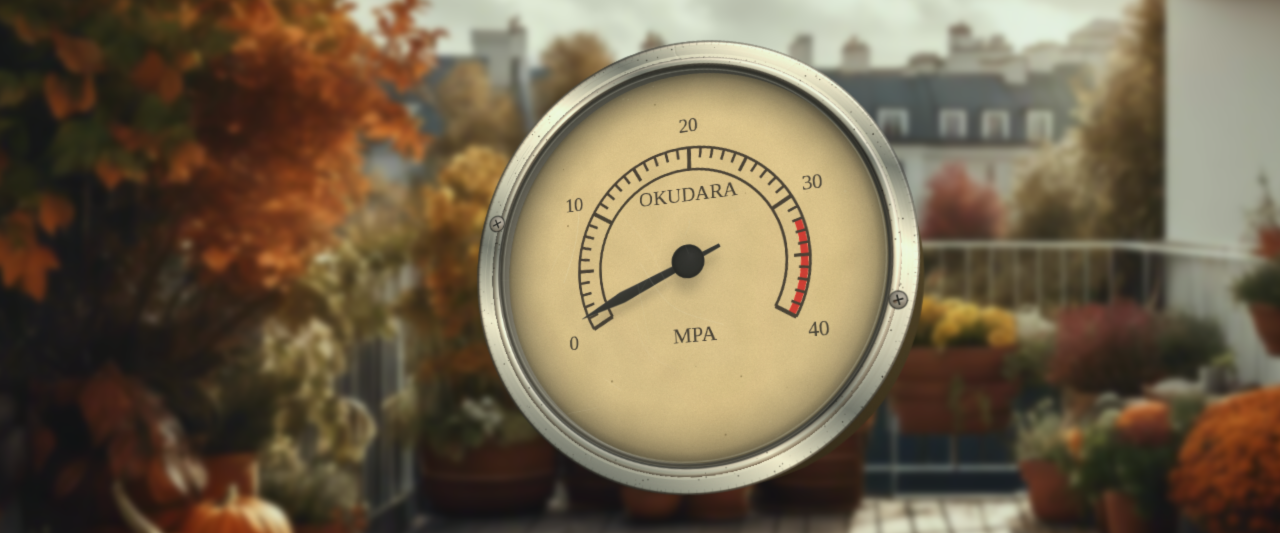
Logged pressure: 1 MPa
